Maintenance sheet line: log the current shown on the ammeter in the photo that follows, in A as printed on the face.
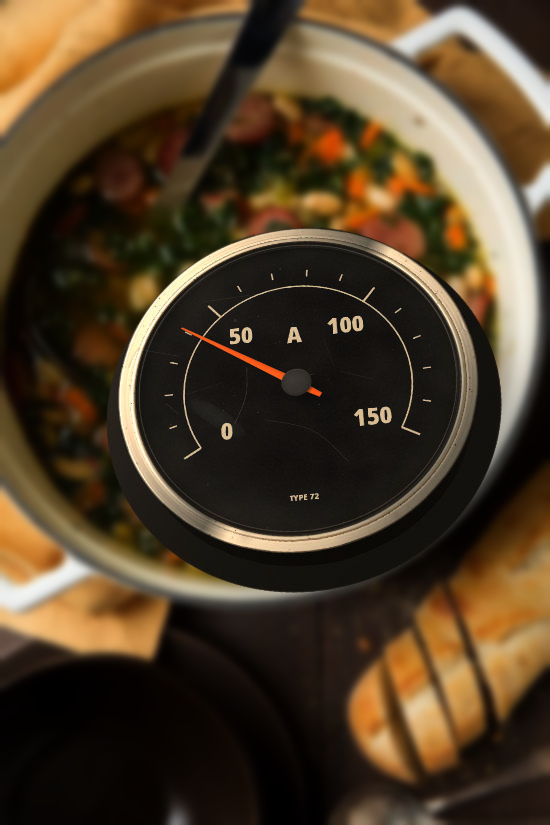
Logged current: 40 A
